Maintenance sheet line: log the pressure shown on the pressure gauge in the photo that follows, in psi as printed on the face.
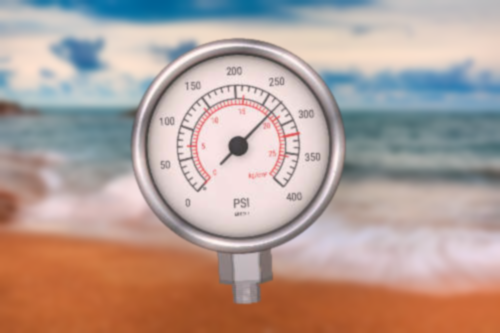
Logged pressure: 270 psi
